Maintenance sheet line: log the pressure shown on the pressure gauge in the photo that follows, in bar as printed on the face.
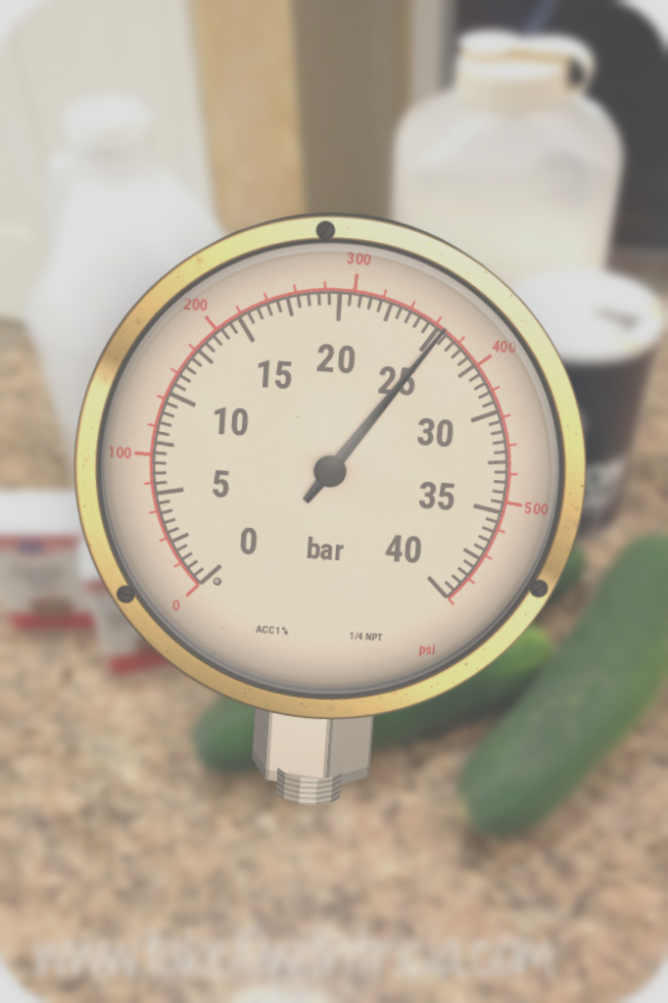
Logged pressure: 25.25 bar
